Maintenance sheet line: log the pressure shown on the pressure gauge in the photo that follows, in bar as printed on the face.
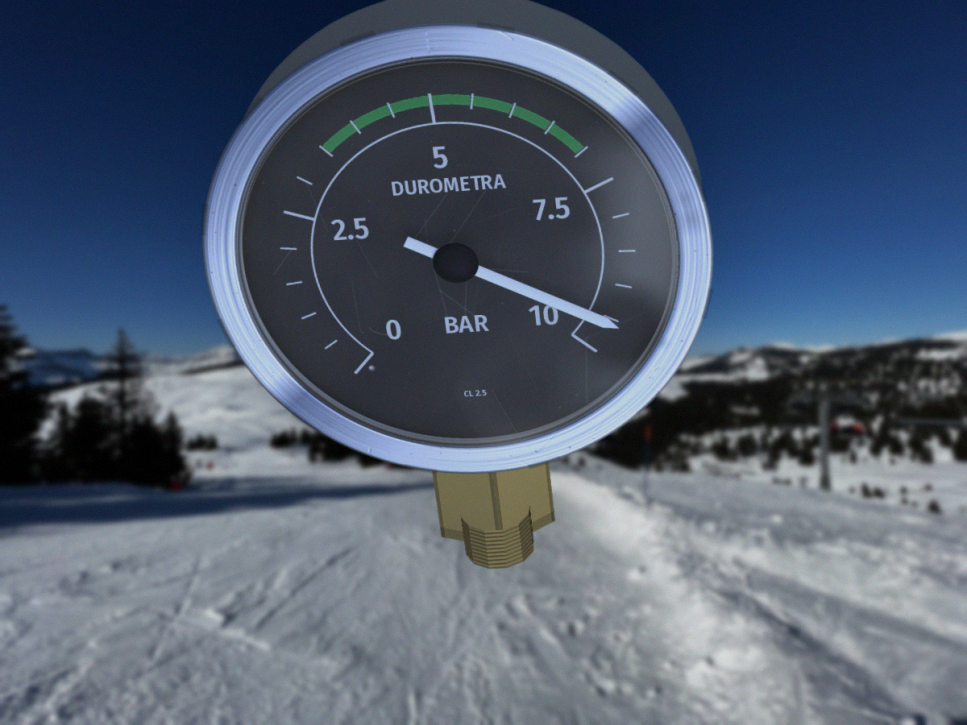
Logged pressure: 9.5 bar
